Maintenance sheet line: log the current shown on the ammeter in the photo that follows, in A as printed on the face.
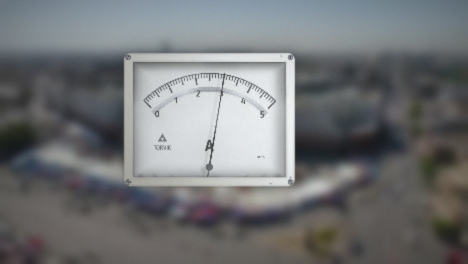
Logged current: 3 A
